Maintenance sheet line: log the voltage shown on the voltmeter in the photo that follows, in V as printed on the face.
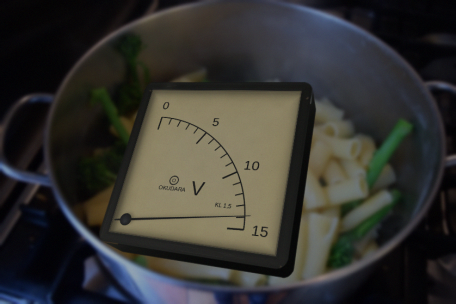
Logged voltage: 14 V
